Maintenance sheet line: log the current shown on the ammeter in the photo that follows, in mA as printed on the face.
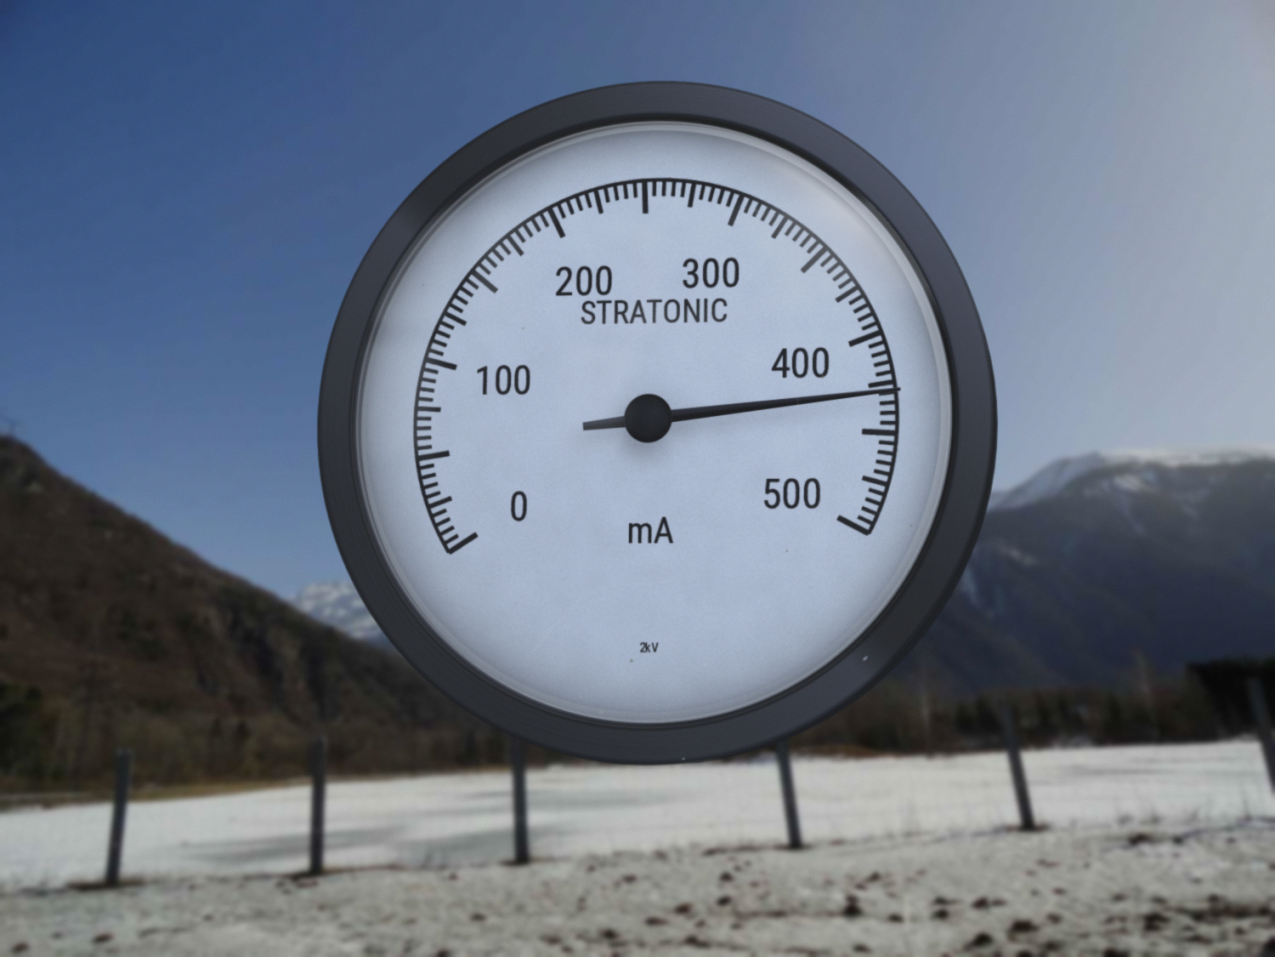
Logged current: 430 mA
